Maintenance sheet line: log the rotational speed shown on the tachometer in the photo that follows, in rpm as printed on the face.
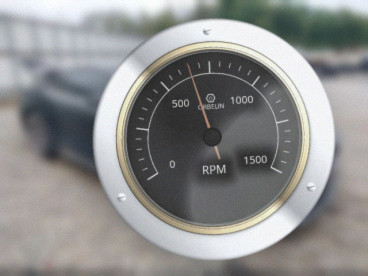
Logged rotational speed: 650 rpm
